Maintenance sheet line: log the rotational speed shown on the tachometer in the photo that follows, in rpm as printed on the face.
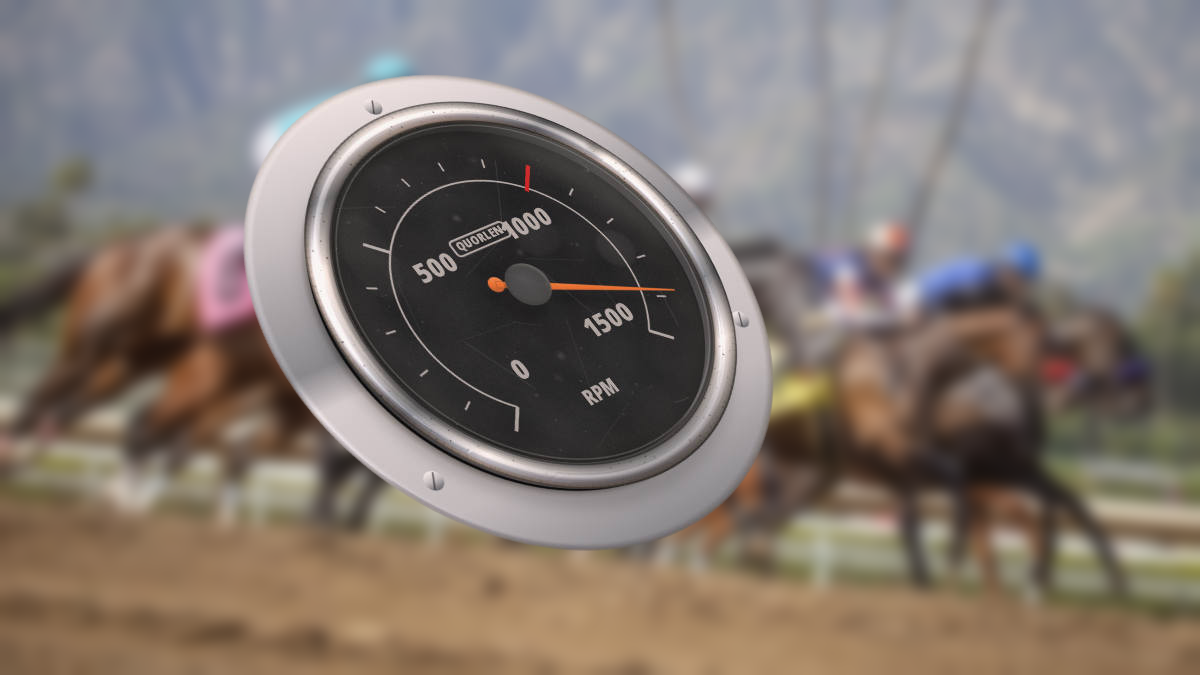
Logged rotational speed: 1400 rpm
